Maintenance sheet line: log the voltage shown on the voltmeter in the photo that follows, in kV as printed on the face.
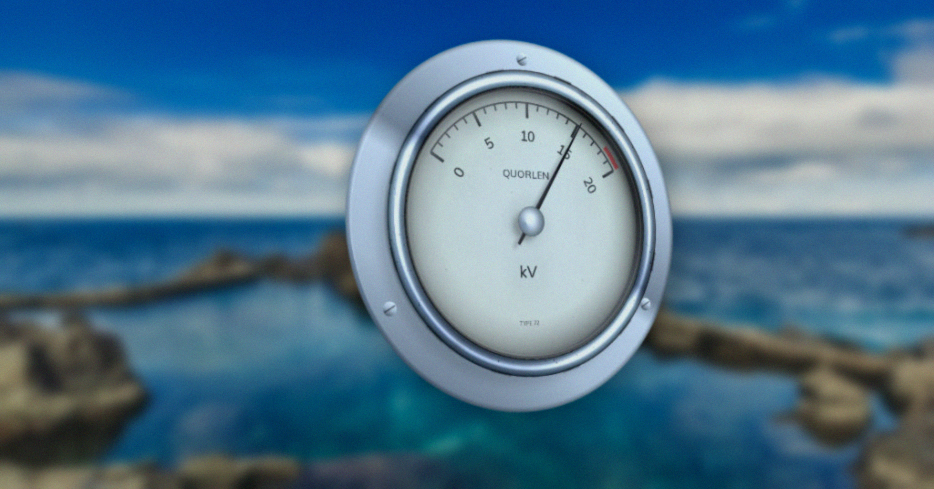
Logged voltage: 15 kV
